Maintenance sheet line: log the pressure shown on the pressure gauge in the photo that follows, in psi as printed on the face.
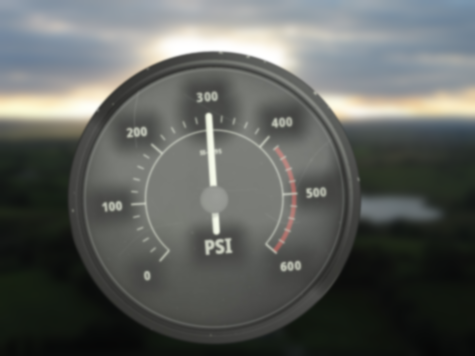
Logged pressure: 300 psi
